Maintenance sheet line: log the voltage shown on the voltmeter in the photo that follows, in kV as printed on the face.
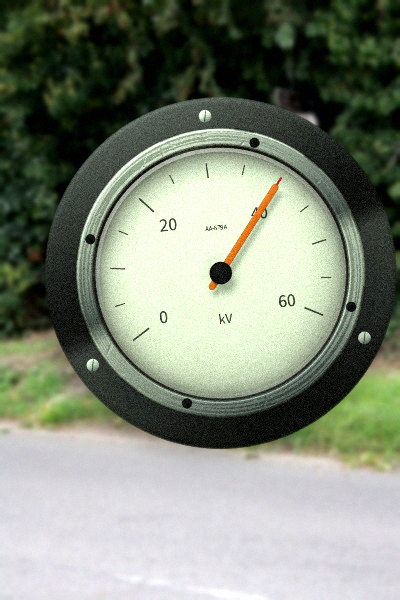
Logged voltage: 40 kV
